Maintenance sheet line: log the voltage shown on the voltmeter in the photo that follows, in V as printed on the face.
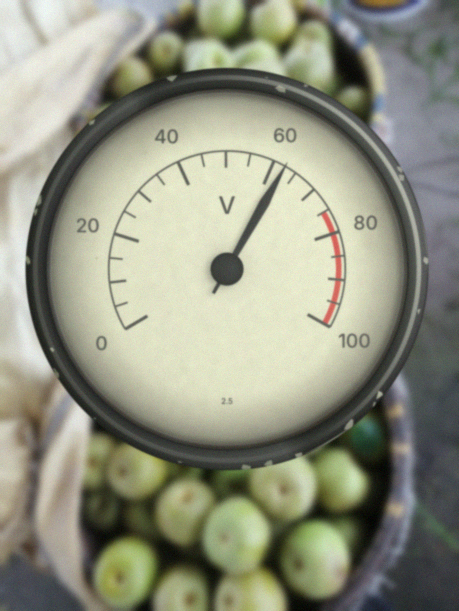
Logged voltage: 62.5 V
